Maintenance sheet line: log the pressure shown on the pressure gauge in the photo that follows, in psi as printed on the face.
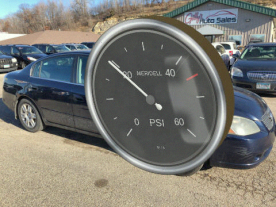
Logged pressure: 20 psi
